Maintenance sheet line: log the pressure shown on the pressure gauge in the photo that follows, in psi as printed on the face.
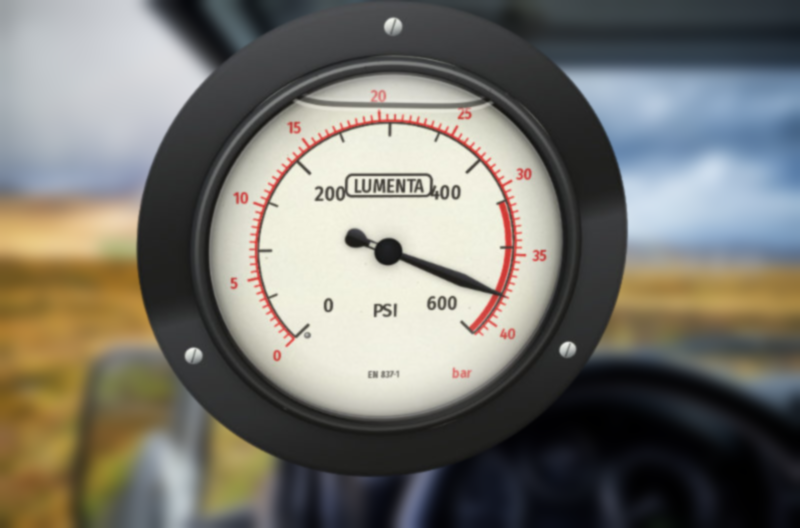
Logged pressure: 550 psi
